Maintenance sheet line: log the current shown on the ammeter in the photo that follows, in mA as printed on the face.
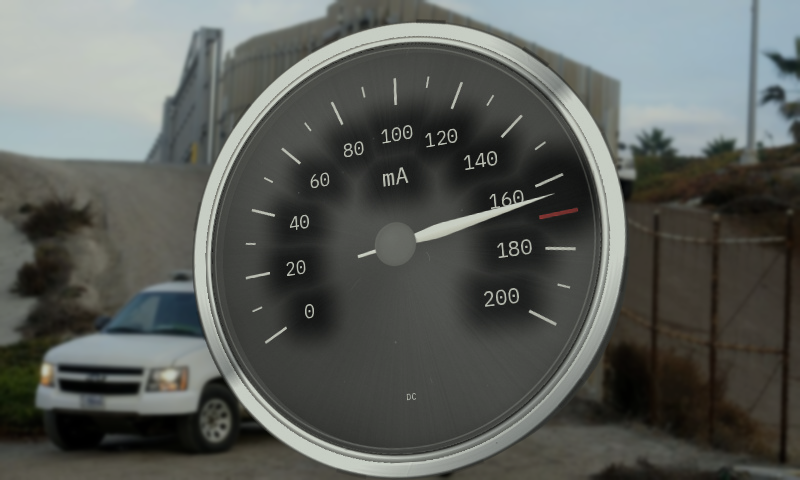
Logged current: 165 mA
